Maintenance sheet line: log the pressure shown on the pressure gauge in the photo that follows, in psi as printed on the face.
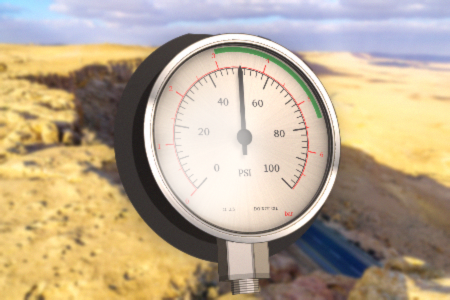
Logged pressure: 50 psi
